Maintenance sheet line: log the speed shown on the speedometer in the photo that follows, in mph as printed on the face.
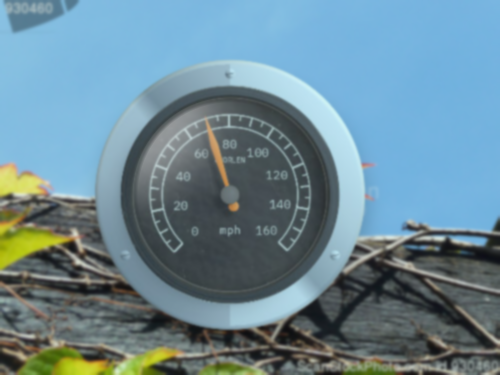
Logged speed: 70 mph
